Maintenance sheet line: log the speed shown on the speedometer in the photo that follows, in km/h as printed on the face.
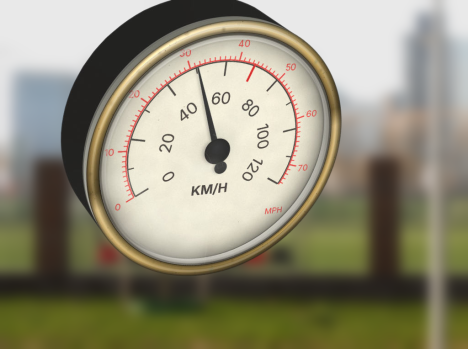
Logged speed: 50 km/h
